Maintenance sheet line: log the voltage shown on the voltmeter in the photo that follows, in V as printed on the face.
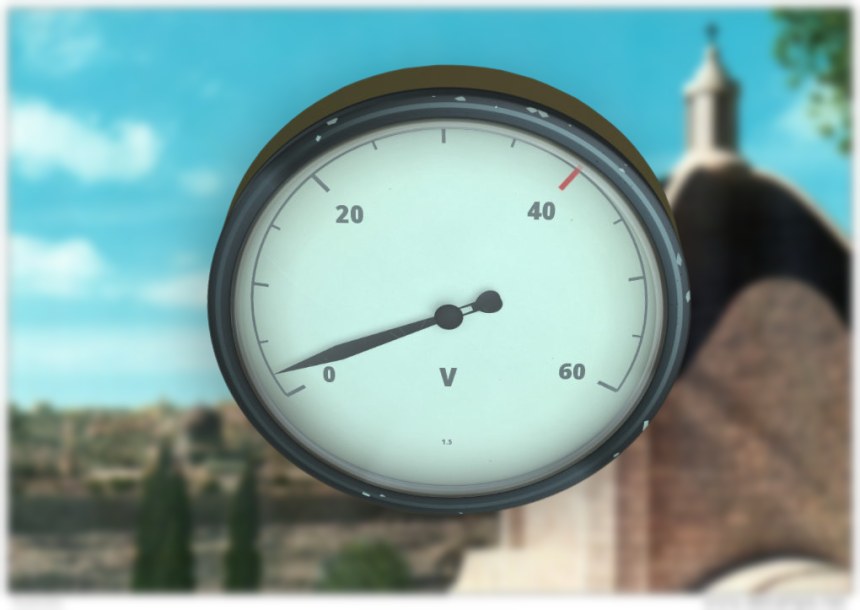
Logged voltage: 2.5 V
